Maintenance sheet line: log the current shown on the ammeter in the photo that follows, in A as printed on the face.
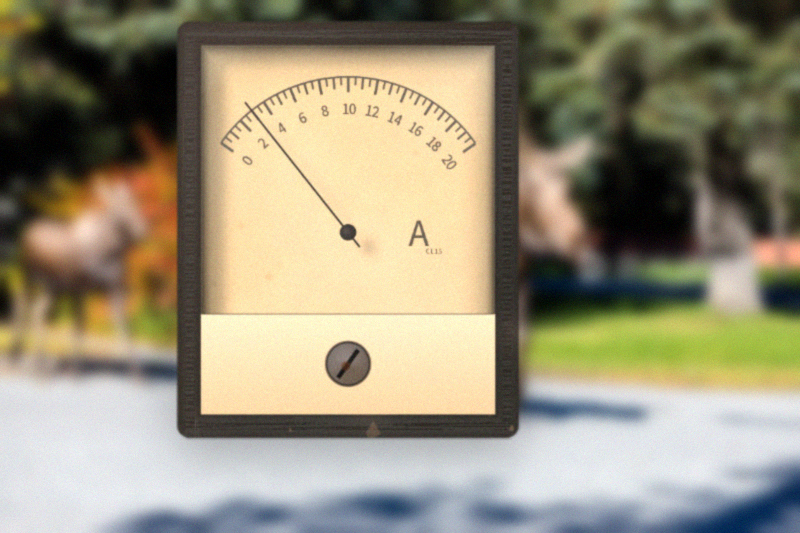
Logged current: 3 A
